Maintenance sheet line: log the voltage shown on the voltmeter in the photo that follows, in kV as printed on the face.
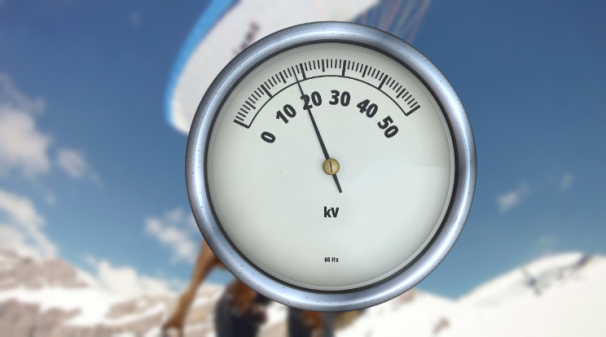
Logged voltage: 18 kV
